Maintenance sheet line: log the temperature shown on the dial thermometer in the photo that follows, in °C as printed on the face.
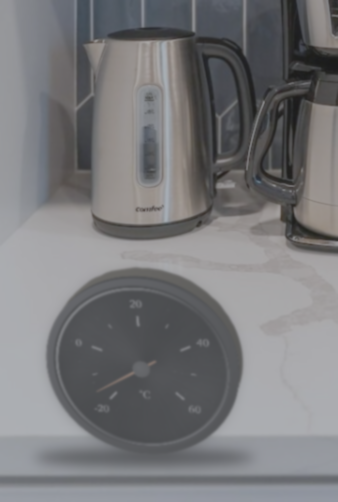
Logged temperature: -15 °C
